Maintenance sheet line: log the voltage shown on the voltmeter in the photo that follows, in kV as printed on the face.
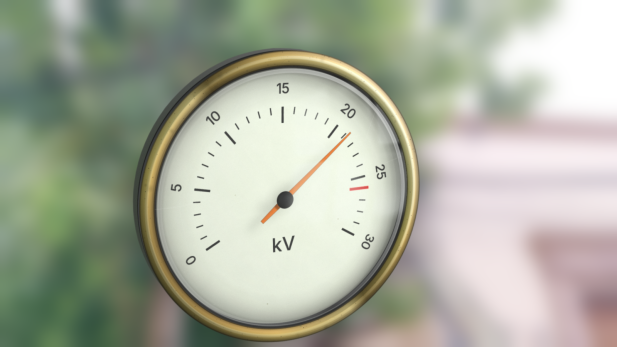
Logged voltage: 21 kV
